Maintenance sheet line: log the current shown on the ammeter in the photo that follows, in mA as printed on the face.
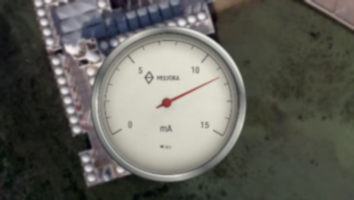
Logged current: 11.5 mA
